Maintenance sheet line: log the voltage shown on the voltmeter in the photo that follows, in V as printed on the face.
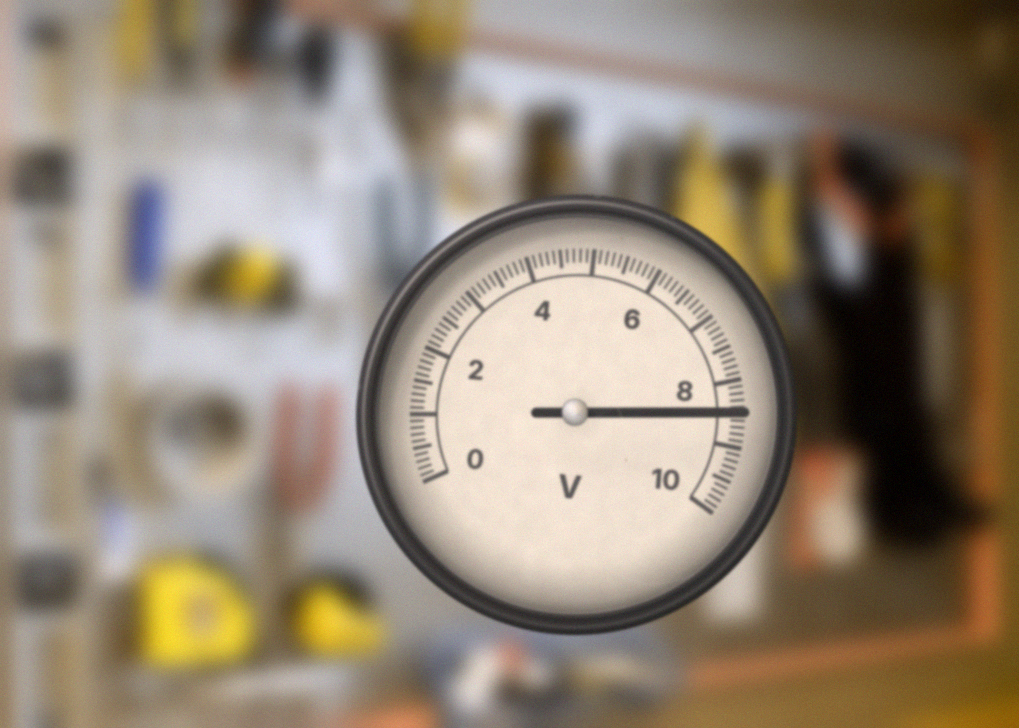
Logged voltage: 8.5 V
